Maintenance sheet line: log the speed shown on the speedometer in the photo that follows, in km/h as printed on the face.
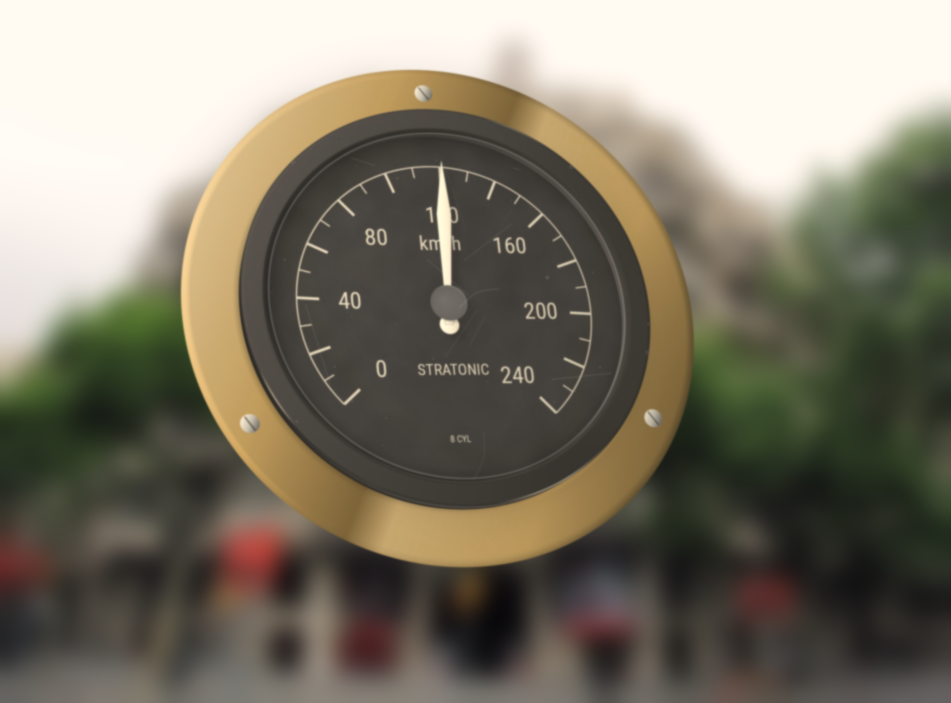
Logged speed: 120 km/h
